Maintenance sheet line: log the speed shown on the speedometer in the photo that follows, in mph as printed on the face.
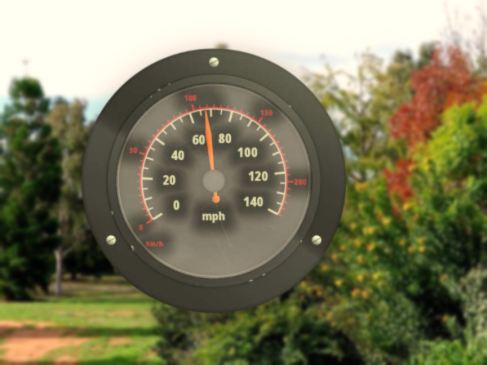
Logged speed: 67.5 mph
